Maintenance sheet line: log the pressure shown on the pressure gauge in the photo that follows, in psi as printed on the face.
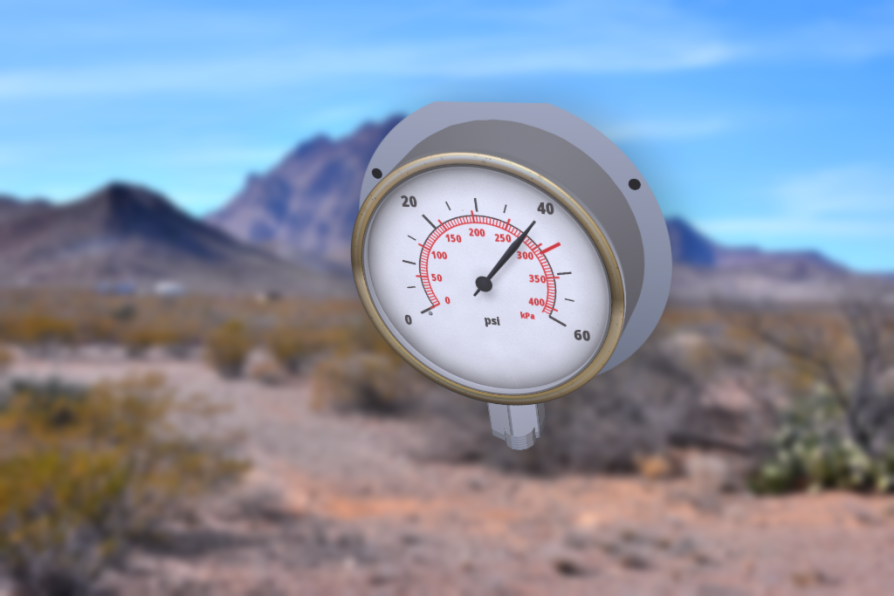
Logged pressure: 40 psi
